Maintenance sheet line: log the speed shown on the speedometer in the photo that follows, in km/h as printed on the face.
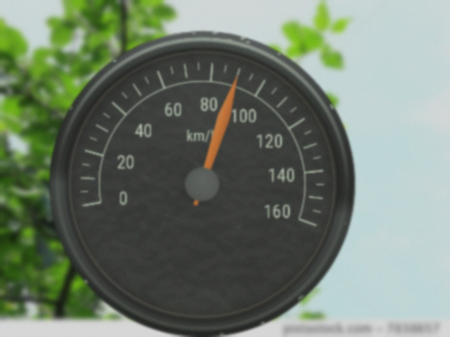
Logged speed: 90 km/h
